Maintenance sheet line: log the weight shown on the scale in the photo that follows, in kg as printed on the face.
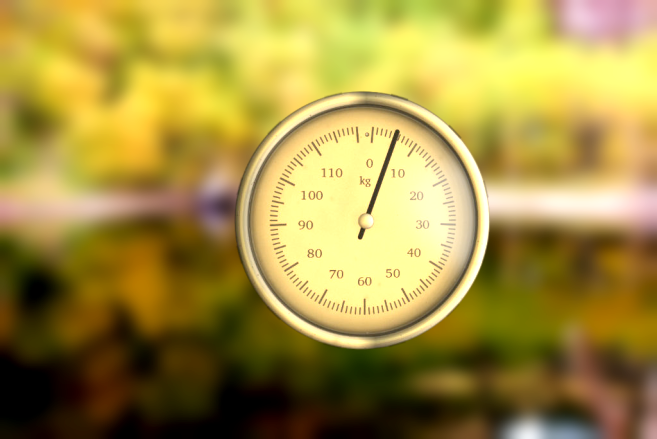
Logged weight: 5 kg
